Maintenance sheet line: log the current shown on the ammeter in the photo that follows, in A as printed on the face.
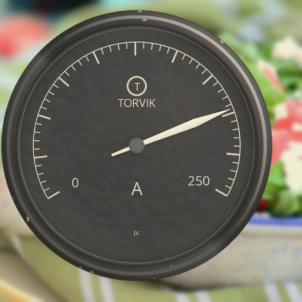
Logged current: 197.5 A
